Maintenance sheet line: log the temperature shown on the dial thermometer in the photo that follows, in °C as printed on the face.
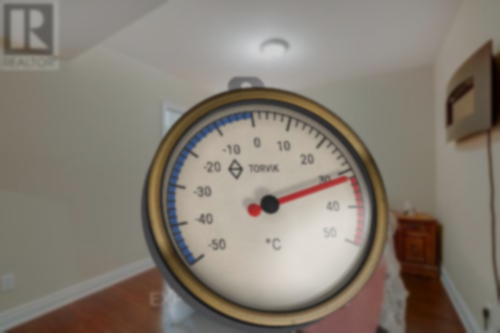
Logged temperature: 32 °C
